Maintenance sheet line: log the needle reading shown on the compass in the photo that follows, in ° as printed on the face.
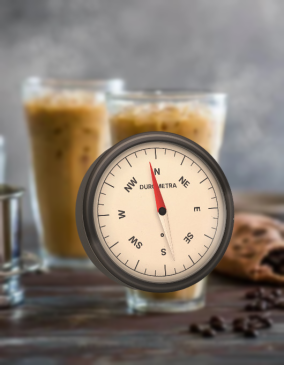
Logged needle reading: 350 °
